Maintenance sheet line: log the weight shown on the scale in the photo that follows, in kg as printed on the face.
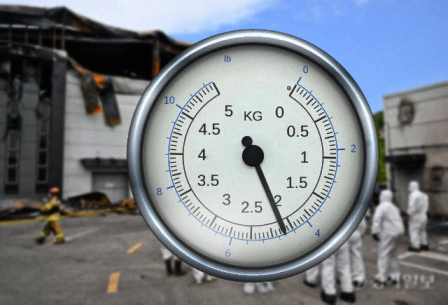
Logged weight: 2.1 kg
